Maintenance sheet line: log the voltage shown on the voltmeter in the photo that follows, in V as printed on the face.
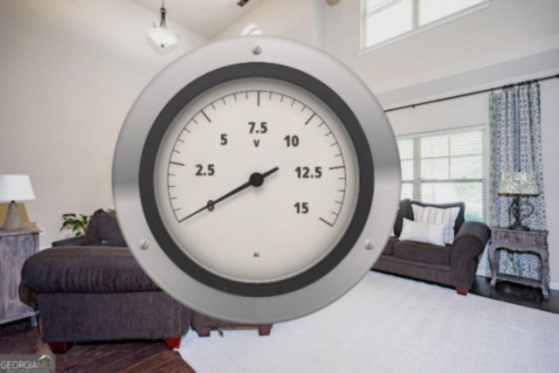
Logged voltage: 0 V
